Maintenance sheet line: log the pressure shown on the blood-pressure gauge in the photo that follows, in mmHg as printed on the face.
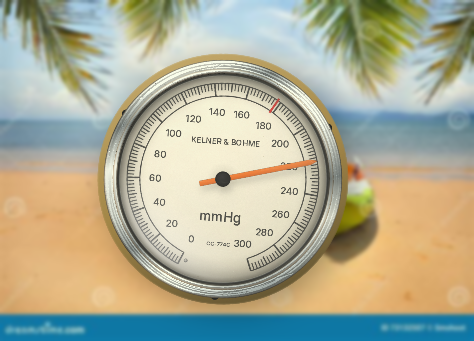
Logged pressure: 220 mmHg
